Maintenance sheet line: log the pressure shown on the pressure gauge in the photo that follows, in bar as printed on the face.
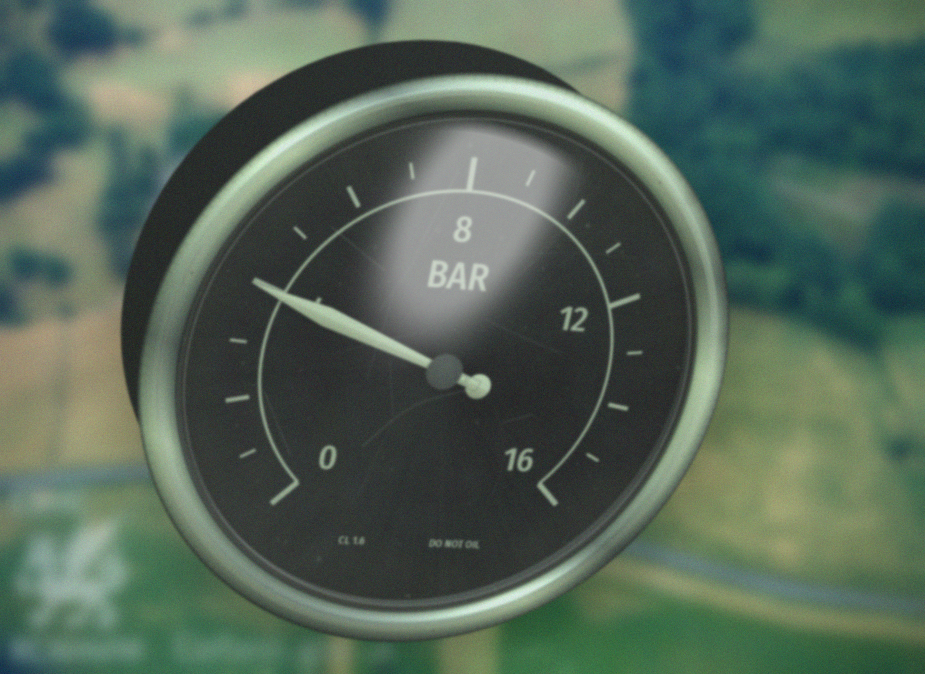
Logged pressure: 4 bar
